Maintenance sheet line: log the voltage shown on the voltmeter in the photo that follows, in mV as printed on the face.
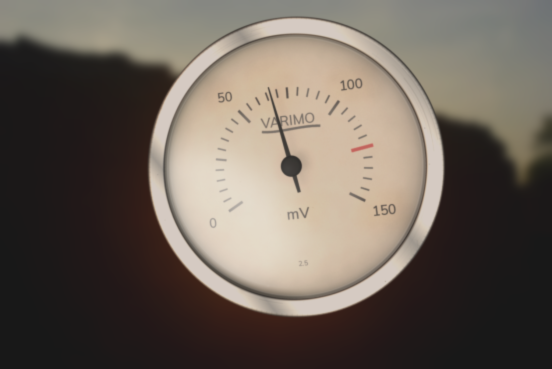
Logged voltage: 67.5 mV
